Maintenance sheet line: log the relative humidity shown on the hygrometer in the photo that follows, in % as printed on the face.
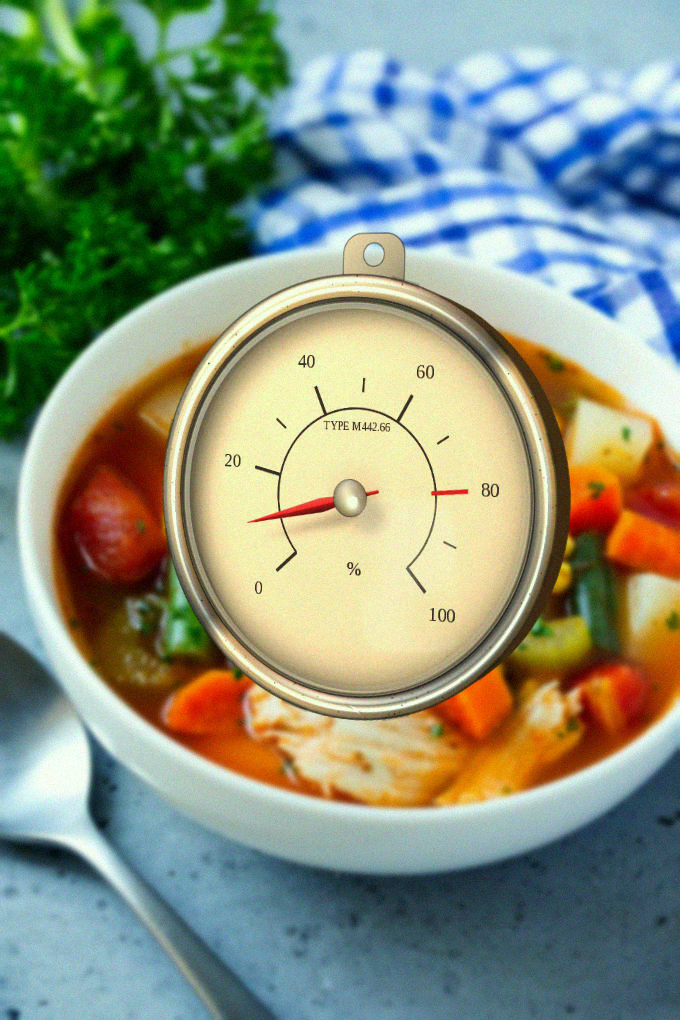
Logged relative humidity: 10 %
